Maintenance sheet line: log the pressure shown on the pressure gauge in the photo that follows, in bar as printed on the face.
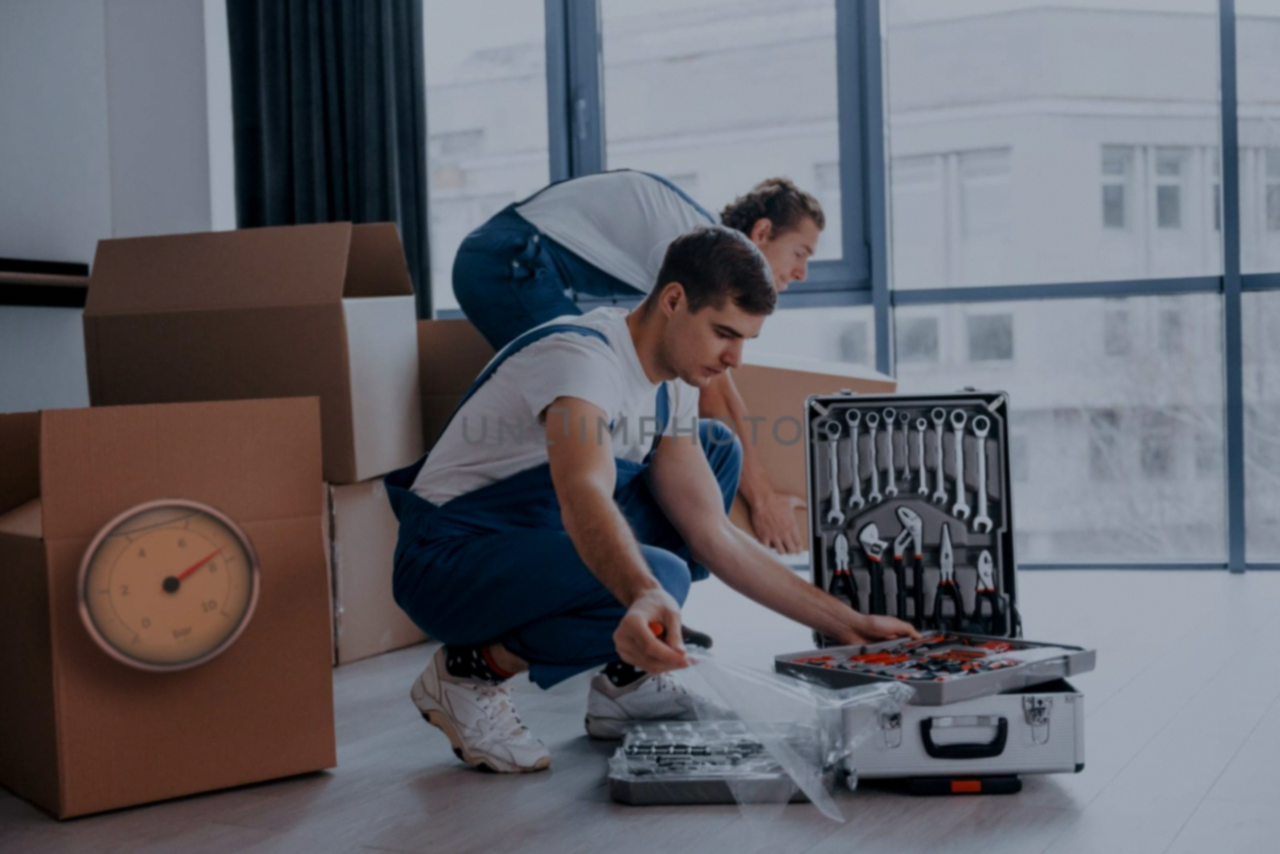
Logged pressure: 7.5 bar
